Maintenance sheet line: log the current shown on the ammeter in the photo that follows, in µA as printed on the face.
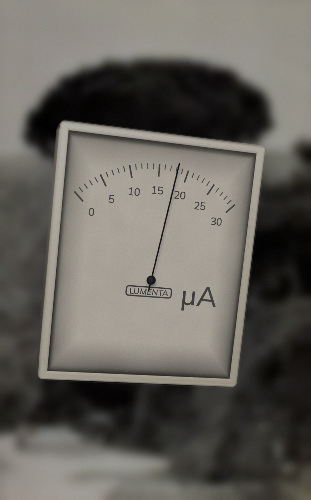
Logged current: 18 µA
